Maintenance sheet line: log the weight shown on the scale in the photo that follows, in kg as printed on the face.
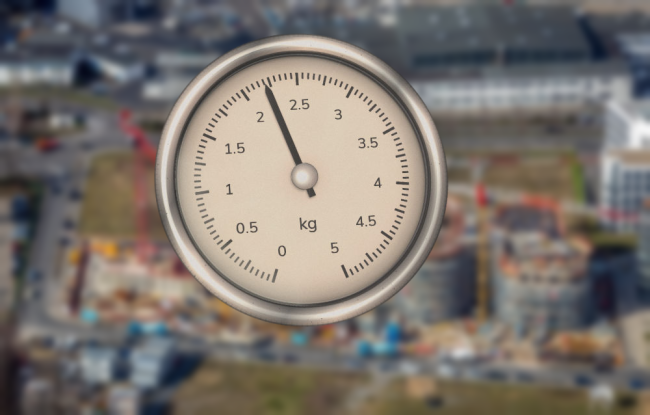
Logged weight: 2.2 kg
